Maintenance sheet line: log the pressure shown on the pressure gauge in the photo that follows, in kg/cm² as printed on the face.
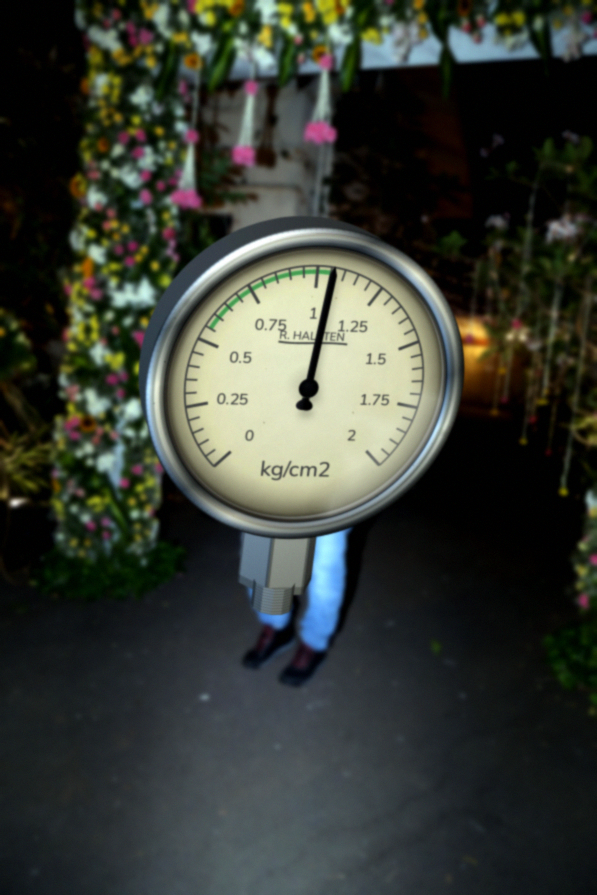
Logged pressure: 1.05 kg/cm²
